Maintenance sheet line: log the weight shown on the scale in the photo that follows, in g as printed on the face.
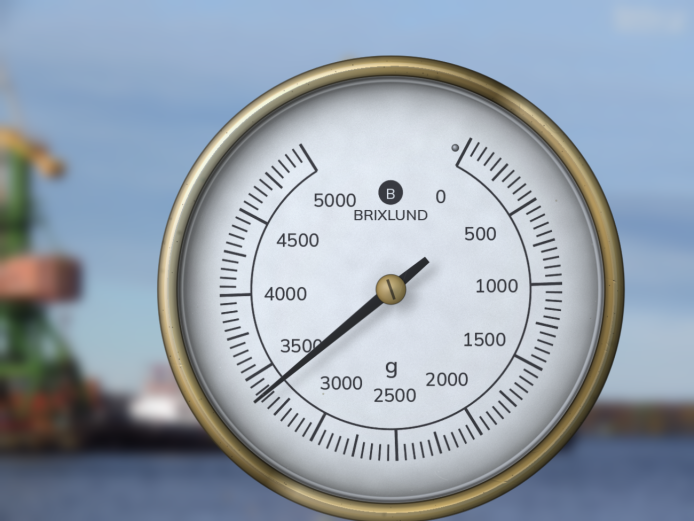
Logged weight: 3375 g
